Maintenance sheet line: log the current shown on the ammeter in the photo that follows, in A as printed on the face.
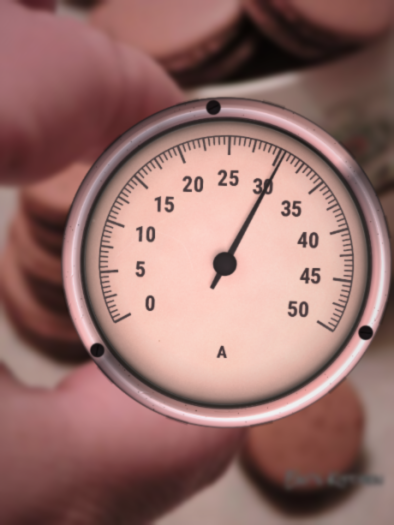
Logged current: 30.5 A
